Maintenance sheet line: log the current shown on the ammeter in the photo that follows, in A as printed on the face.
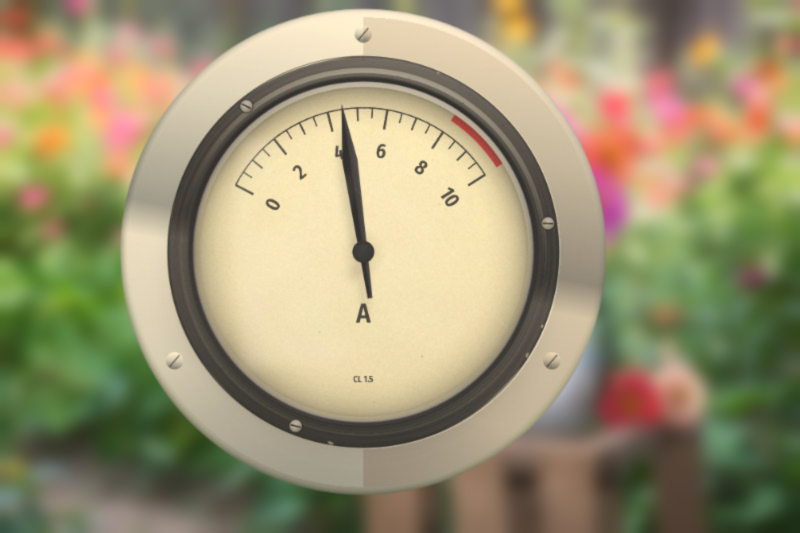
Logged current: 4.5 A
